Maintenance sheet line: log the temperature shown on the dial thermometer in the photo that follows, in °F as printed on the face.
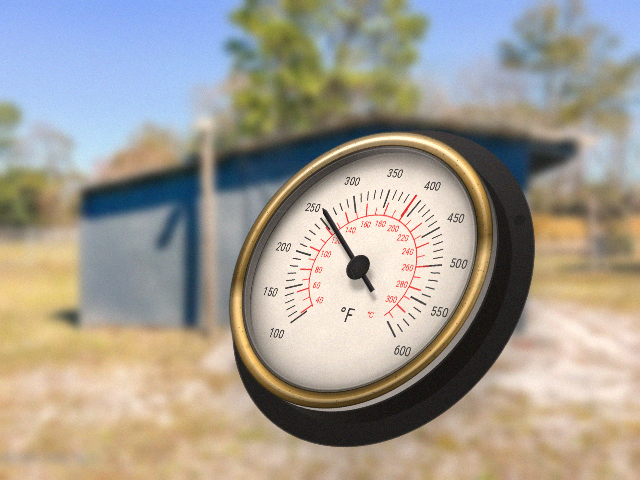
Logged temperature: 260 °F
